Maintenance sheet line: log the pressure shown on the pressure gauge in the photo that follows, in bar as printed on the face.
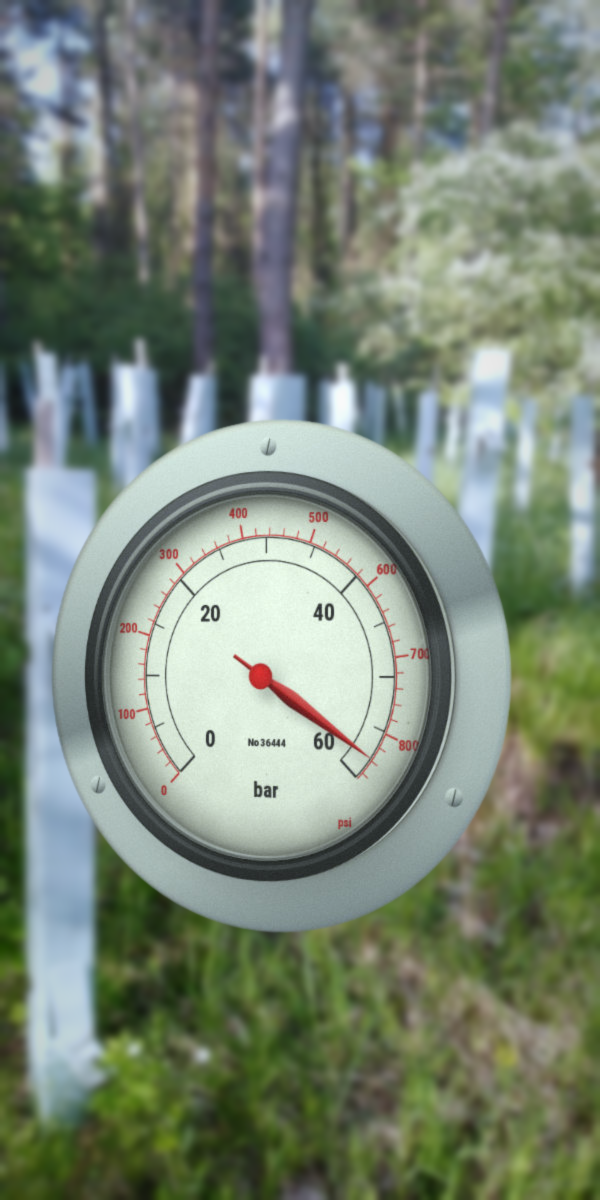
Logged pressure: 57.5 bar
